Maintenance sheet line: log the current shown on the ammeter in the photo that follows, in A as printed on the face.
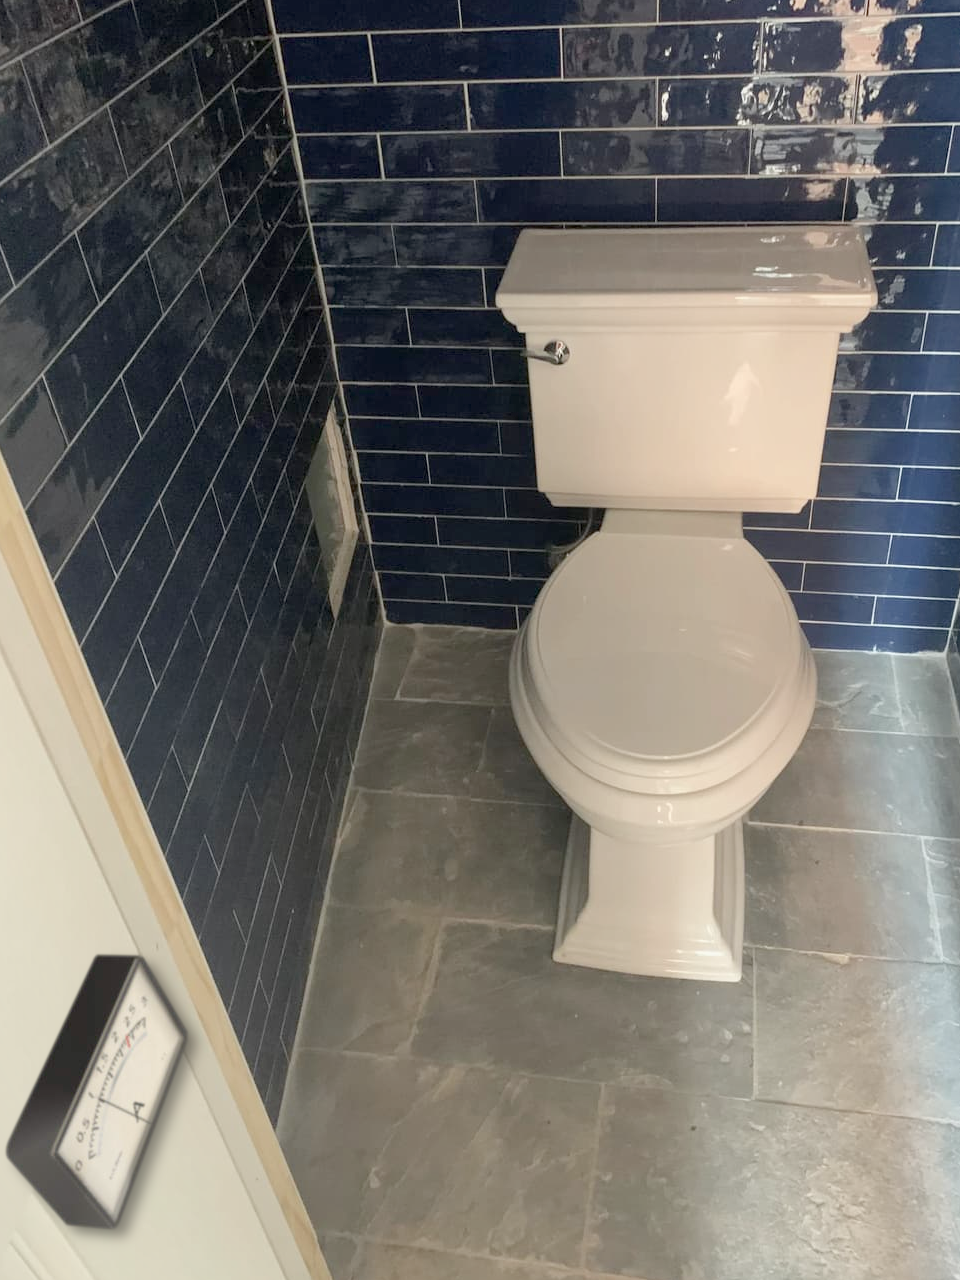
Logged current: 1 A
